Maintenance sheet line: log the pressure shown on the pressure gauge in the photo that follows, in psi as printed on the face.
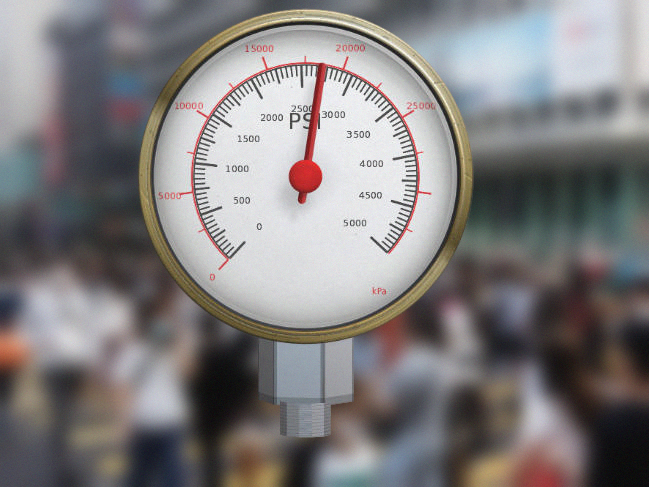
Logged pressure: 2700 psi
